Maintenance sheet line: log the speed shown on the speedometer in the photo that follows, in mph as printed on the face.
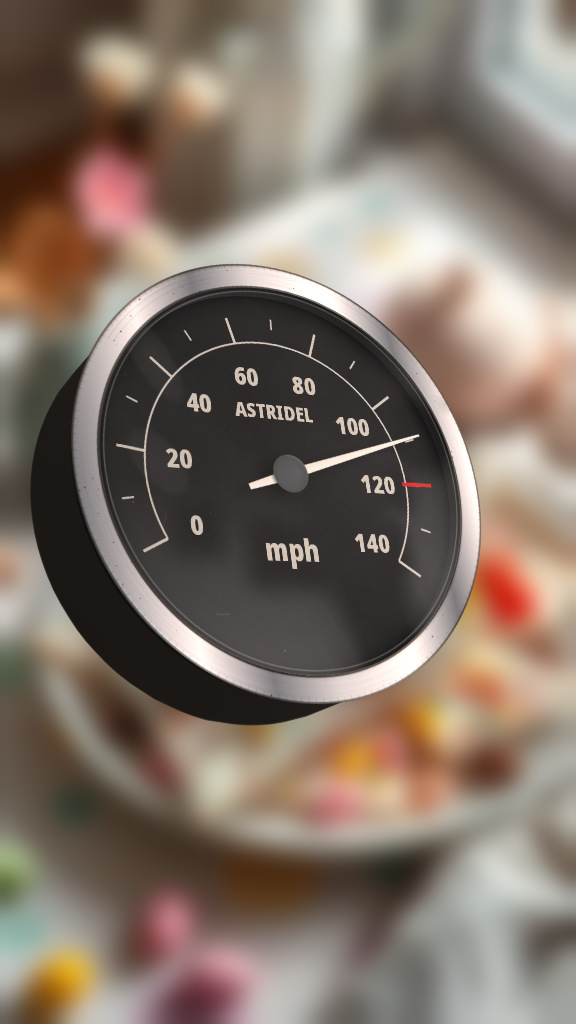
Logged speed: 110 mph
